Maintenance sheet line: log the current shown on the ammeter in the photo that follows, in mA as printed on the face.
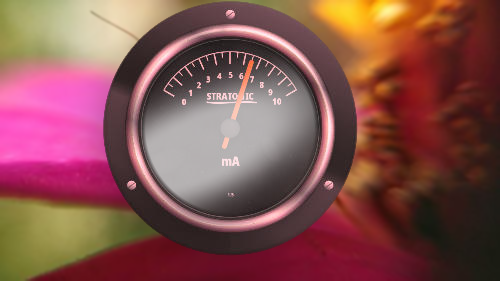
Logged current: 6.5 mA
